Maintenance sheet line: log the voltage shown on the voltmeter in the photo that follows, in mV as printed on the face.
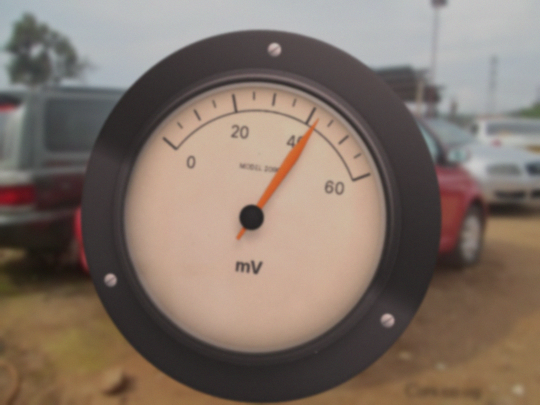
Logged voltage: 42.5 mV
